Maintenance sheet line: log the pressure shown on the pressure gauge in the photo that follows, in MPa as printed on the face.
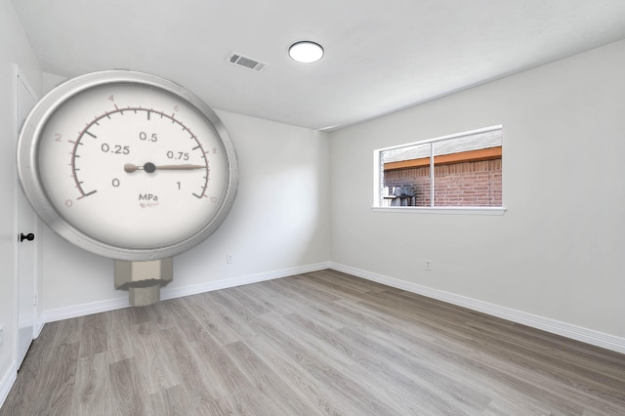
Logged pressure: 0.85 MPa
